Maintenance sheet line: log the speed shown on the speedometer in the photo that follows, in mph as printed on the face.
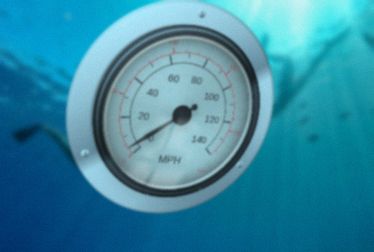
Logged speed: 5 mph
